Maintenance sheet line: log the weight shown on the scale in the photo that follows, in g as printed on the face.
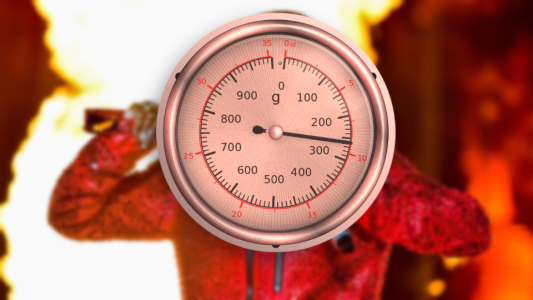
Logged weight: 260 g
